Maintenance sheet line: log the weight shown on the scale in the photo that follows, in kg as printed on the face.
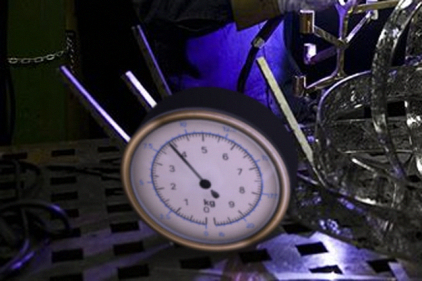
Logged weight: 4 kg
